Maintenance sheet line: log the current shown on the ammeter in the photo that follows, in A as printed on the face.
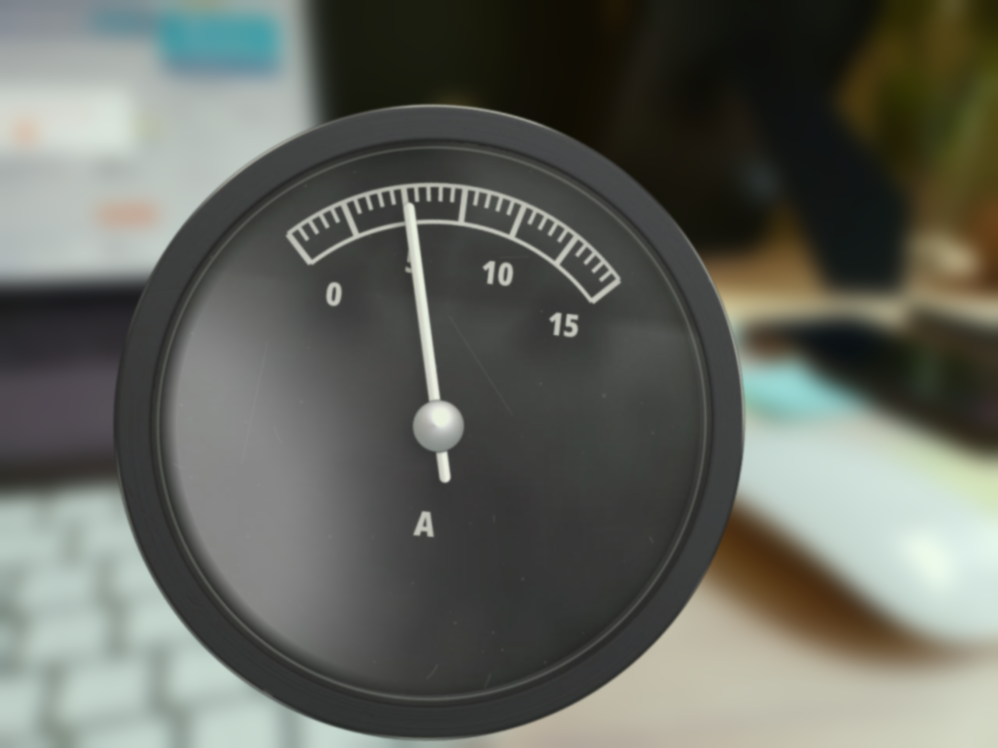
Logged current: 5 A
